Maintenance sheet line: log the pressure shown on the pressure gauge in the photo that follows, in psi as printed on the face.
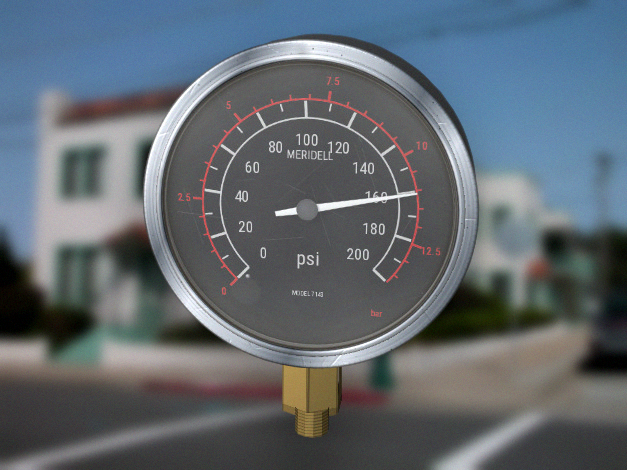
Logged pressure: 160 psi
